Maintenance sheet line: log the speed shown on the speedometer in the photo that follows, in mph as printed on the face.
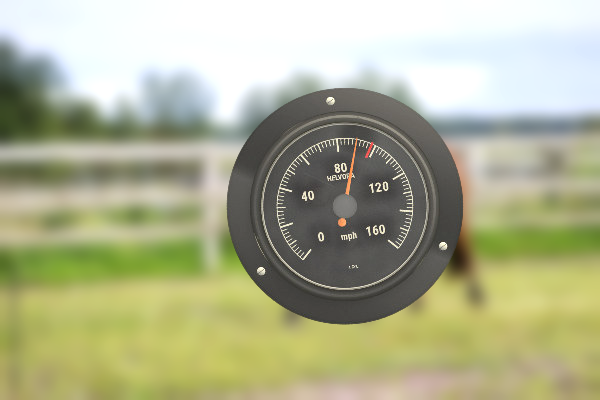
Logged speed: 90 mph
